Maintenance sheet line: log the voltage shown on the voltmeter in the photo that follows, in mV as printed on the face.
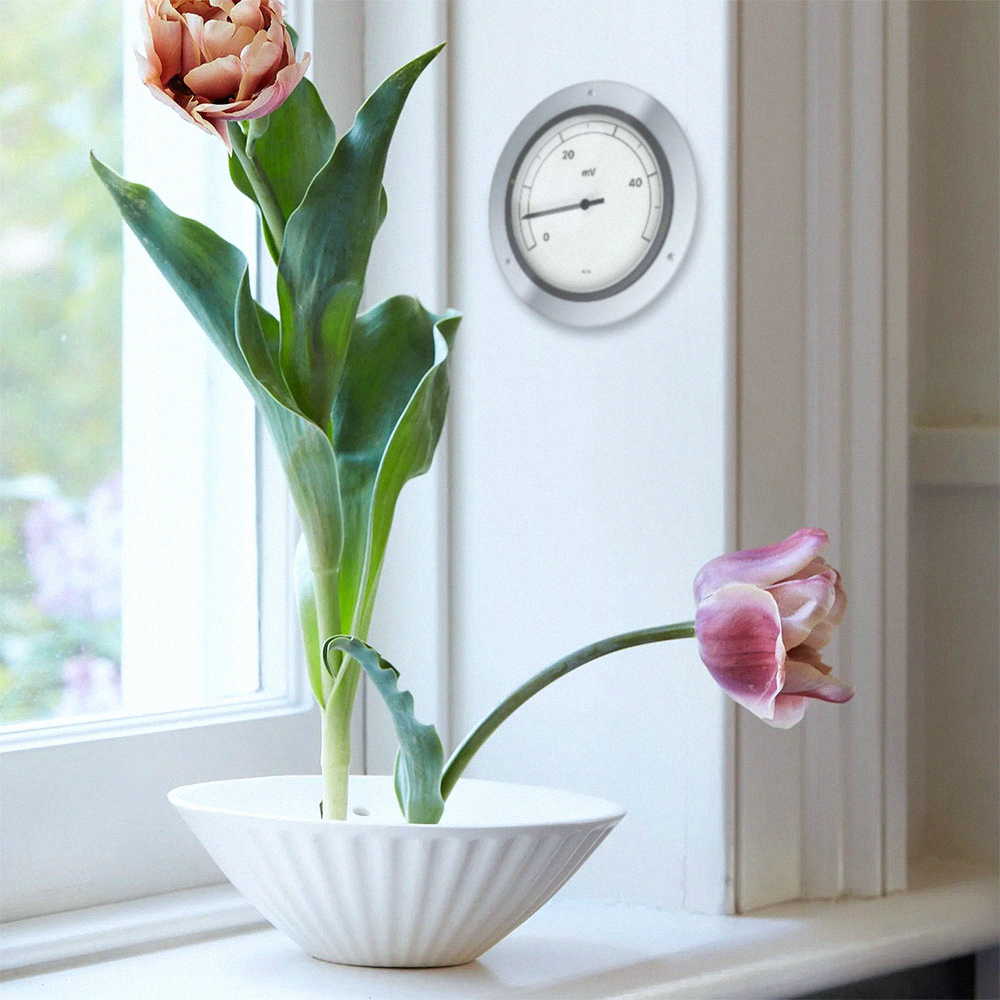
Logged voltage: 5 mV
